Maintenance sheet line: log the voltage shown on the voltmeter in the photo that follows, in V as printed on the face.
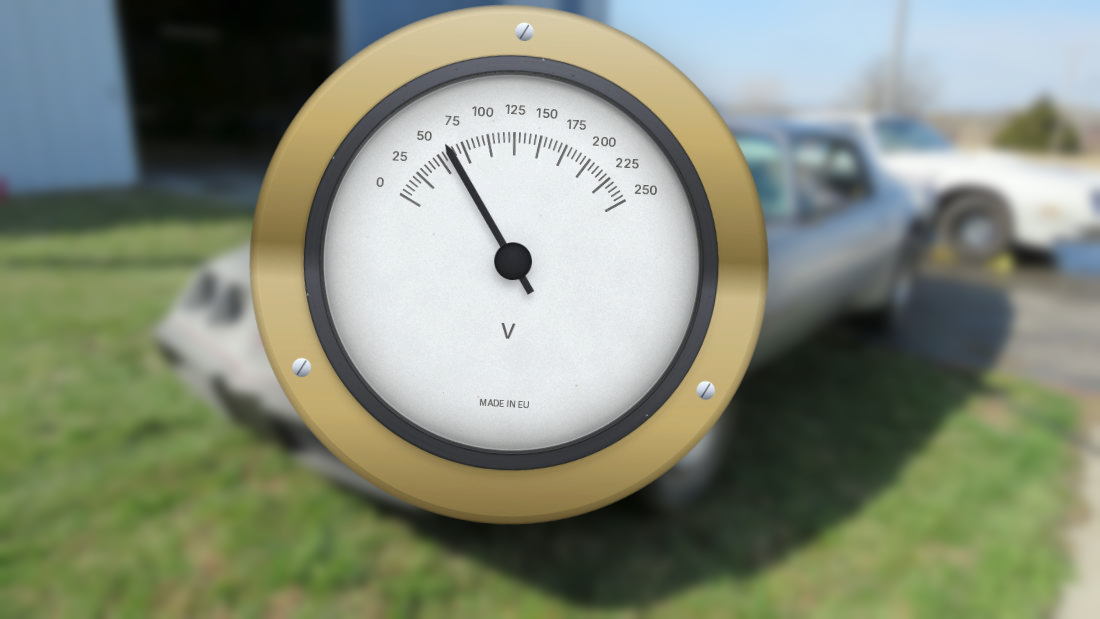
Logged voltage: 60 V
